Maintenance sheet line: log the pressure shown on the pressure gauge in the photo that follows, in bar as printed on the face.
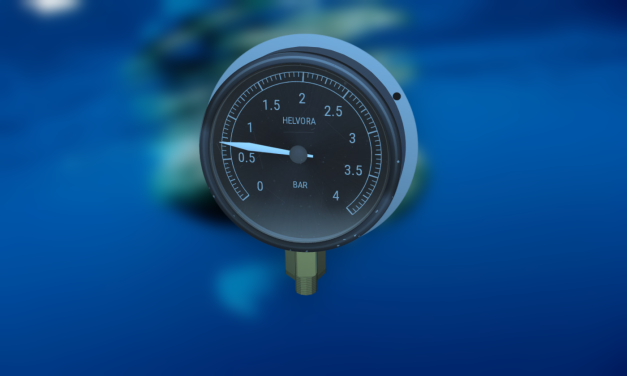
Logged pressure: 0.7 bar
